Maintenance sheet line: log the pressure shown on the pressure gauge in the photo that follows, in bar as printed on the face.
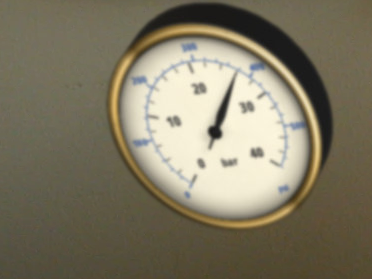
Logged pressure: 26 bar
